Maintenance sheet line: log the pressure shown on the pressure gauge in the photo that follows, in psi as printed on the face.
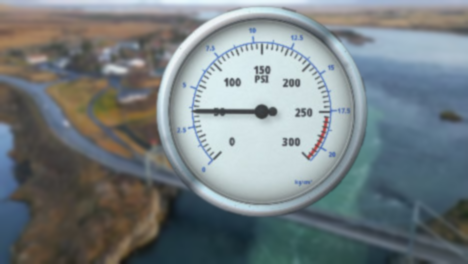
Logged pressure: 50 psi
